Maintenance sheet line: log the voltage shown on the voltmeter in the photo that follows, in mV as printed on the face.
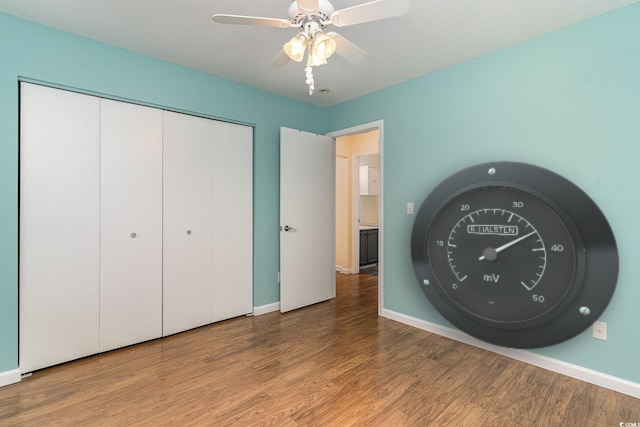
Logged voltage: 36 mV
